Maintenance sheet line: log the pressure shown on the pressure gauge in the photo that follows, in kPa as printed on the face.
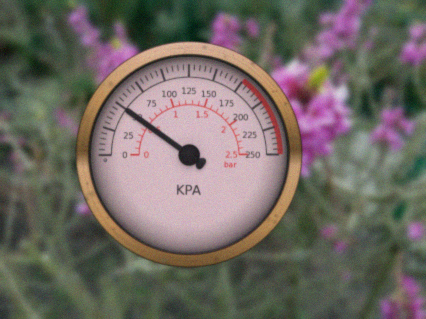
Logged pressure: 50 kPa
